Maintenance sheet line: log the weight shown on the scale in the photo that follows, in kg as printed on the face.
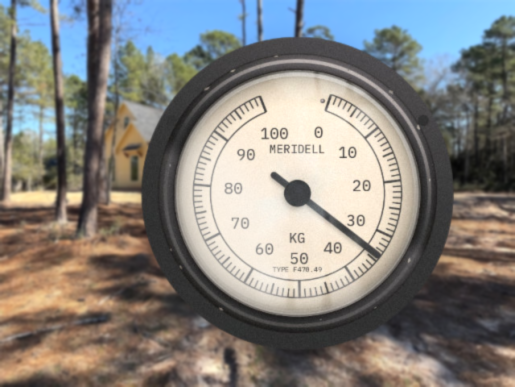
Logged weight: 34 kg
